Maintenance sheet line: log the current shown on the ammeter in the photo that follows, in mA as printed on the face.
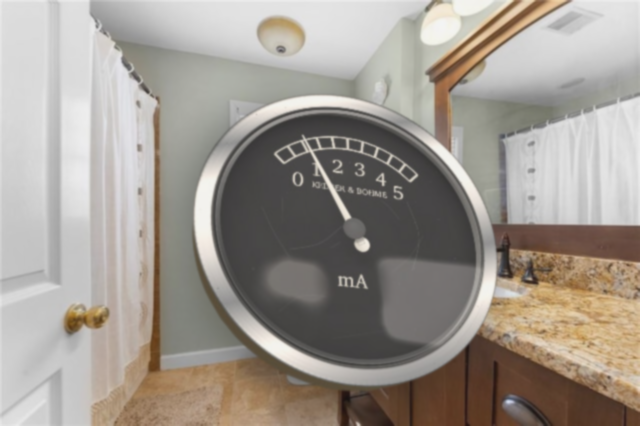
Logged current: 1 mA
